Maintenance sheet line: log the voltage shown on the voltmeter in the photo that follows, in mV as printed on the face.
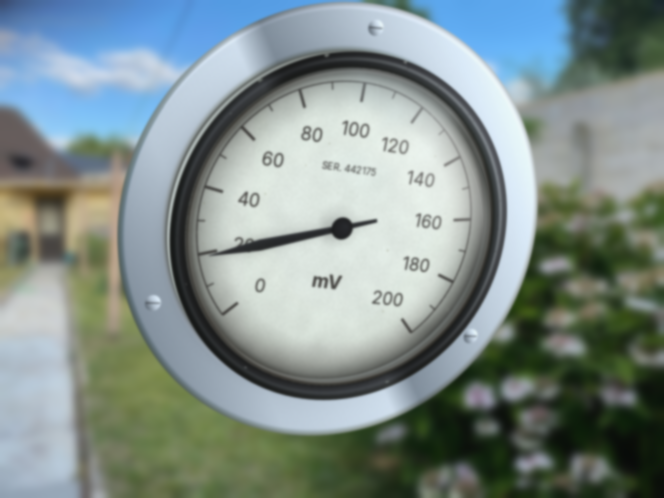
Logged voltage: 20 mV
